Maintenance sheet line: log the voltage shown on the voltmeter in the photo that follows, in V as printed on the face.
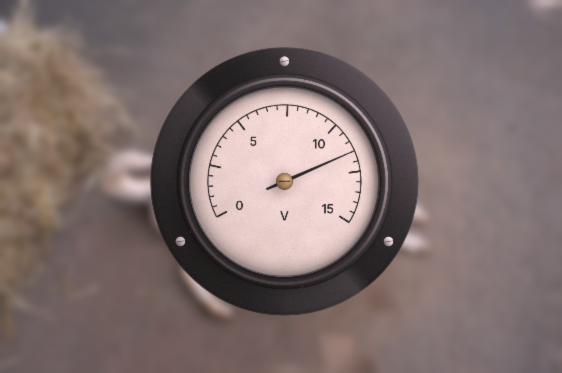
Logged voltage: 11.5 V
